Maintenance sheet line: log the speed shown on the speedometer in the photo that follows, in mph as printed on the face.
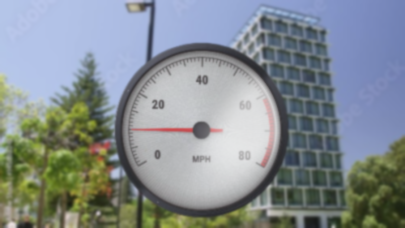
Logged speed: 10 mph
